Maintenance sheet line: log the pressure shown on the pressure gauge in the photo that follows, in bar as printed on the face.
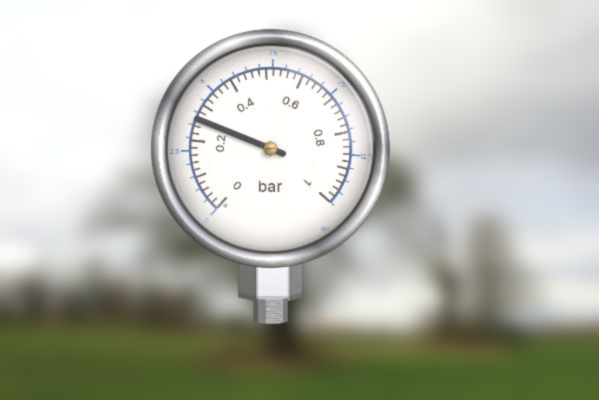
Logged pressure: 0.26 bar
